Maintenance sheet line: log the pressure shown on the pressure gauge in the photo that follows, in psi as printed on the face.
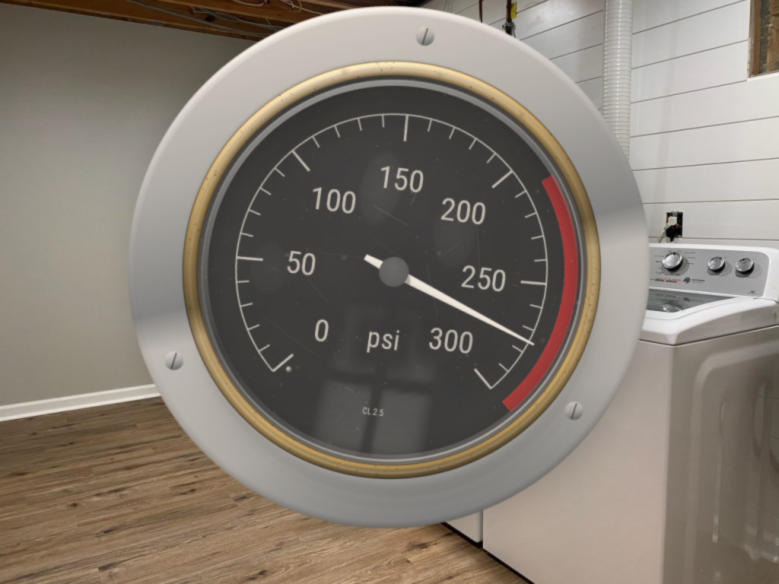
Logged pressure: 275 psi
